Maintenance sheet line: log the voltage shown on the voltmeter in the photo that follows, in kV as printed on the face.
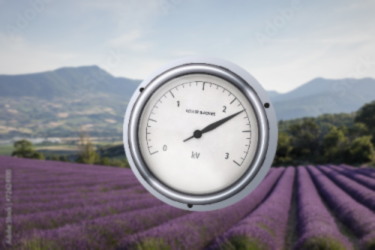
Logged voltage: 2.2 kV
